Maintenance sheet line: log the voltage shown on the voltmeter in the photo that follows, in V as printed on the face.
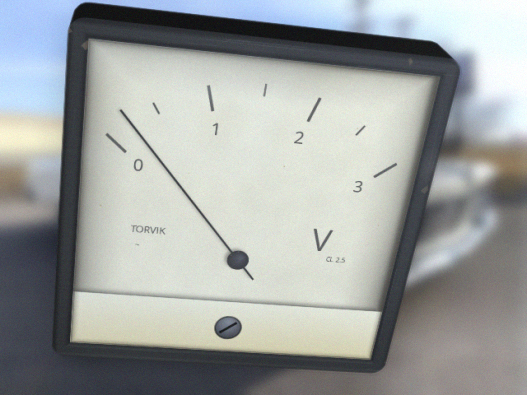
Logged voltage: 0.25 V
